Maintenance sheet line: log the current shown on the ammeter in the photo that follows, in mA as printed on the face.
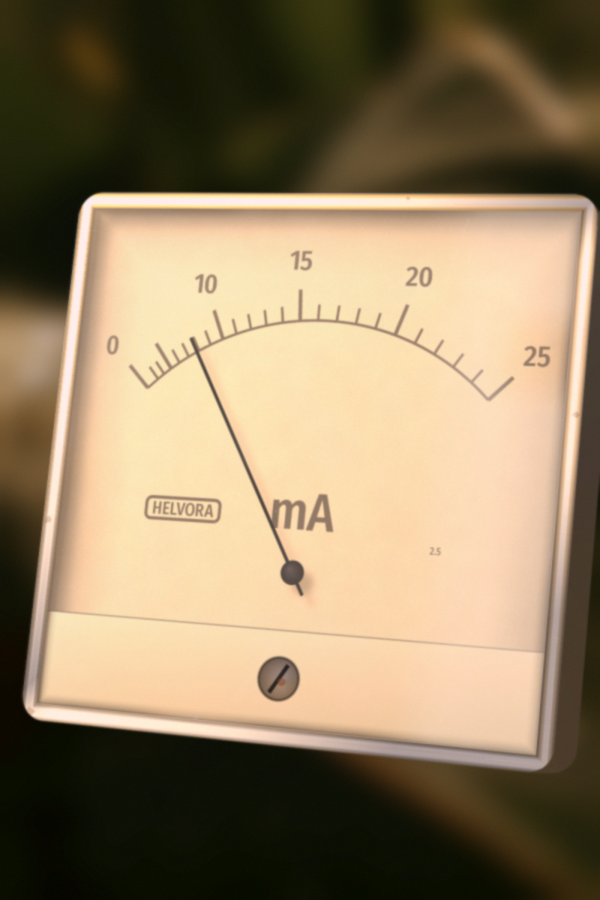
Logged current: 8 mA
